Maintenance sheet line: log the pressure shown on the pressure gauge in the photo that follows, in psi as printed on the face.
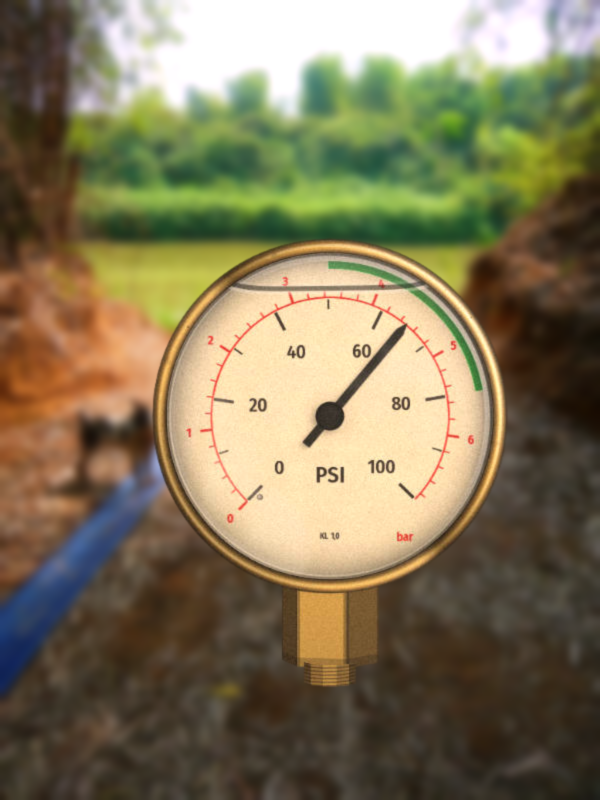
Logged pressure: 65 psi
